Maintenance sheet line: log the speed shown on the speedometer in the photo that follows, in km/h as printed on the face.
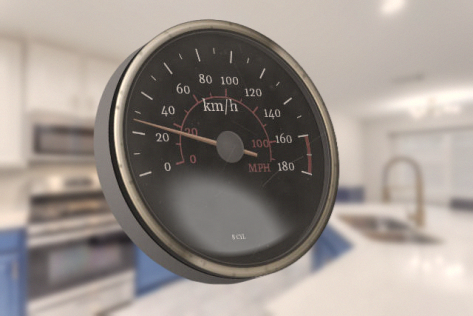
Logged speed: 25 km/h
